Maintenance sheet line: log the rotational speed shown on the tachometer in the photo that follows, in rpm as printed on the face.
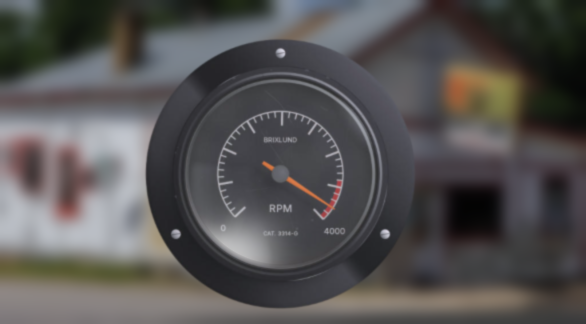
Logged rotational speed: 3800 rpm
